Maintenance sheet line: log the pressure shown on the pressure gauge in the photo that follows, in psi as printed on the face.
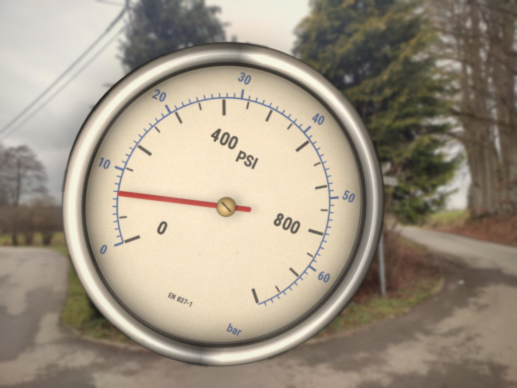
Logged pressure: 100 psi
